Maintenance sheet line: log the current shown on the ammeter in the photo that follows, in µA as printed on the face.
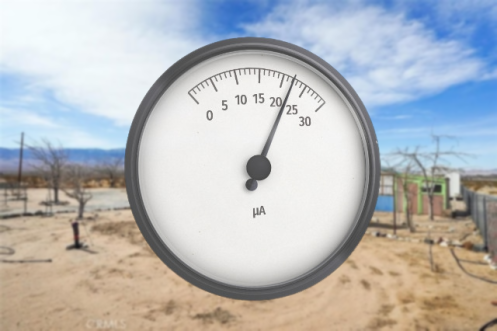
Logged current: 22 µA
